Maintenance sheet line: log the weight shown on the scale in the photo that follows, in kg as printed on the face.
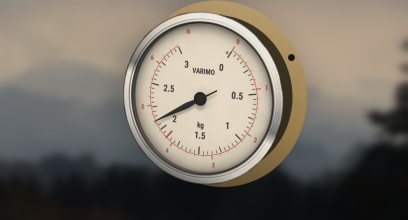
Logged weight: 2.1 kg
